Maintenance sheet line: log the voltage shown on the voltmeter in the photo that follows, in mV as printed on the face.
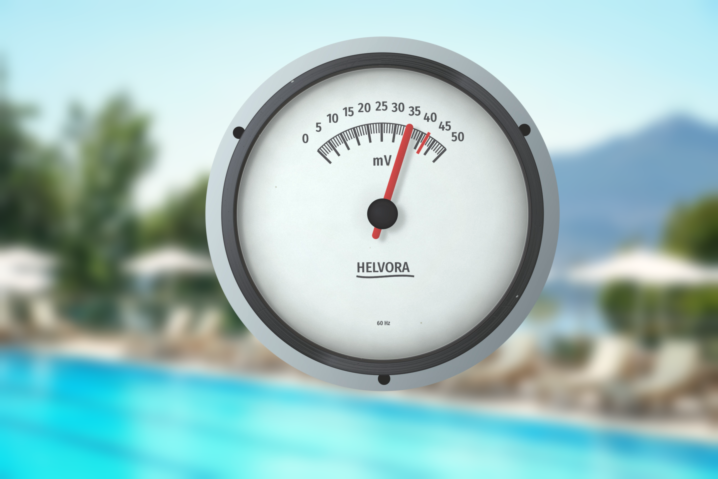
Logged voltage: 35 mV
